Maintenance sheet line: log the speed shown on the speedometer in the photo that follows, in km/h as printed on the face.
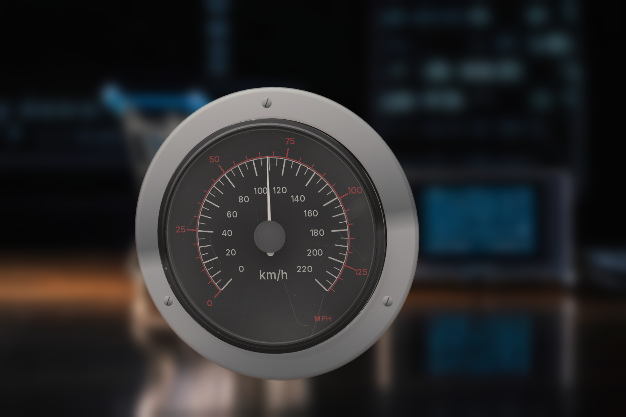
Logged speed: 110 km/h
